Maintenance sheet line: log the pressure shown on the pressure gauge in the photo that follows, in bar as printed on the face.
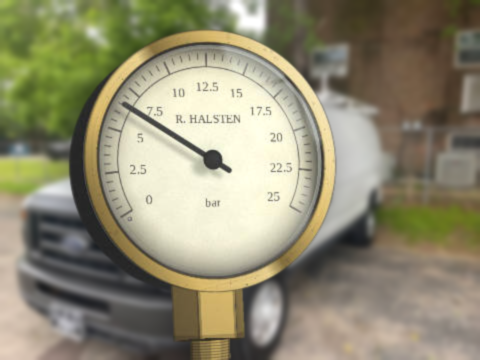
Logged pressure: 6.5 bar
